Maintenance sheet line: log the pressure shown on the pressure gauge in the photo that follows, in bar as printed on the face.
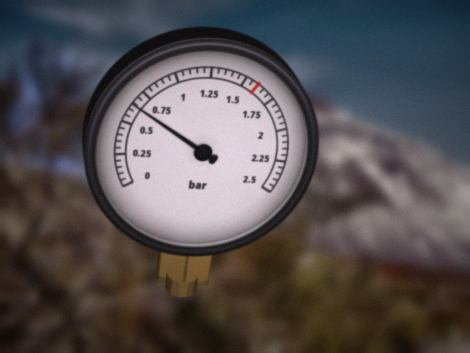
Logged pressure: 0.65 bar
